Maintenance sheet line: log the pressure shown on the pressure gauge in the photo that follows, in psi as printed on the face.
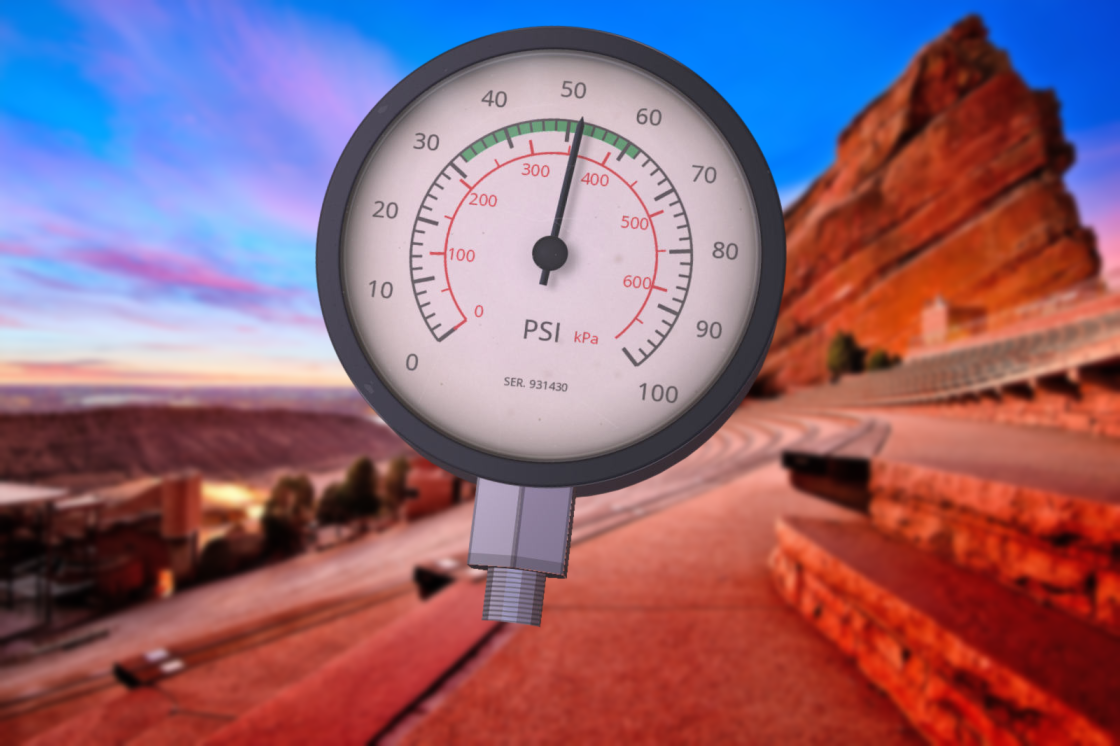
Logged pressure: 52 psi
